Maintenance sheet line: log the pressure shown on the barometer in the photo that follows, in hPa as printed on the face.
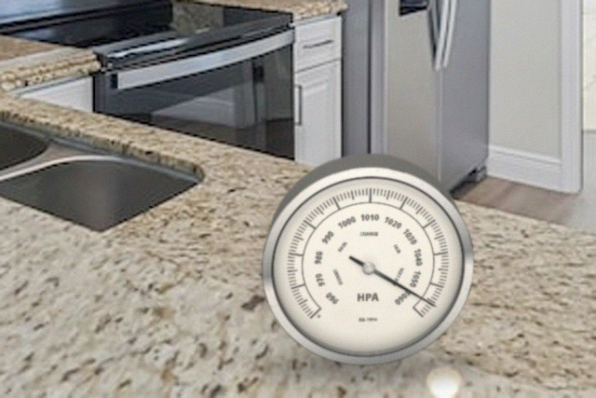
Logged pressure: 1055 hPa
